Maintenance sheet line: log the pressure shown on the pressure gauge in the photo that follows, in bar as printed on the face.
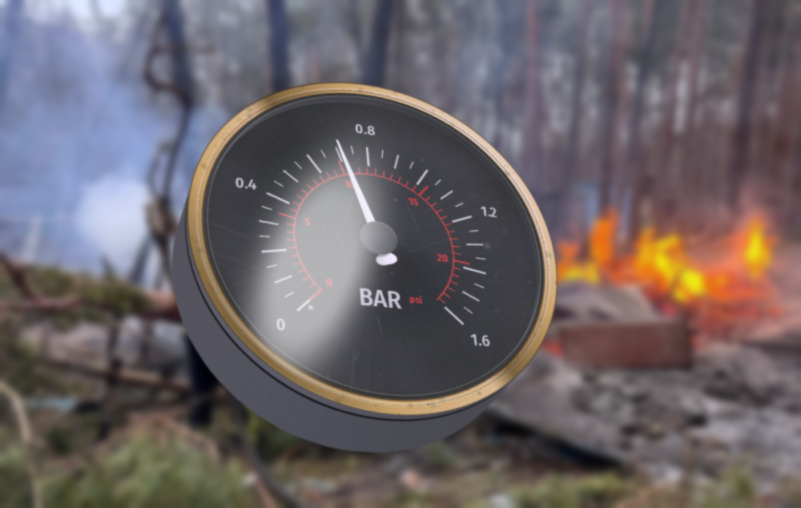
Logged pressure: 0.7 bar
